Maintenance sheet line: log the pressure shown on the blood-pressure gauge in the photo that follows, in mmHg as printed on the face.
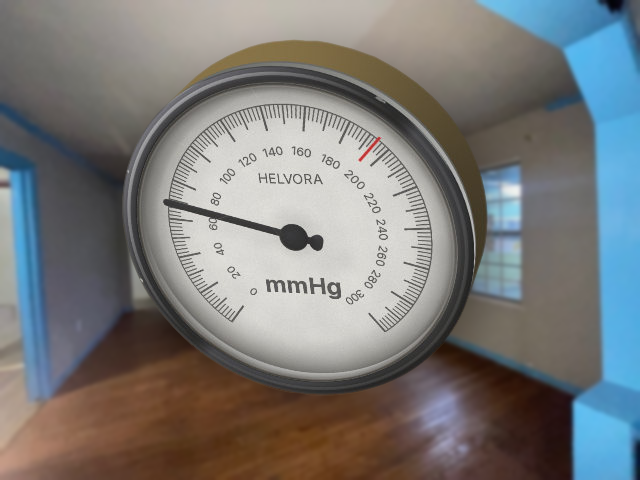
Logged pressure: 70 mmHg
